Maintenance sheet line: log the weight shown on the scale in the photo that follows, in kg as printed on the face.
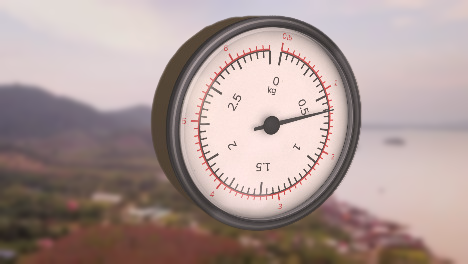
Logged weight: 0.6 kg
